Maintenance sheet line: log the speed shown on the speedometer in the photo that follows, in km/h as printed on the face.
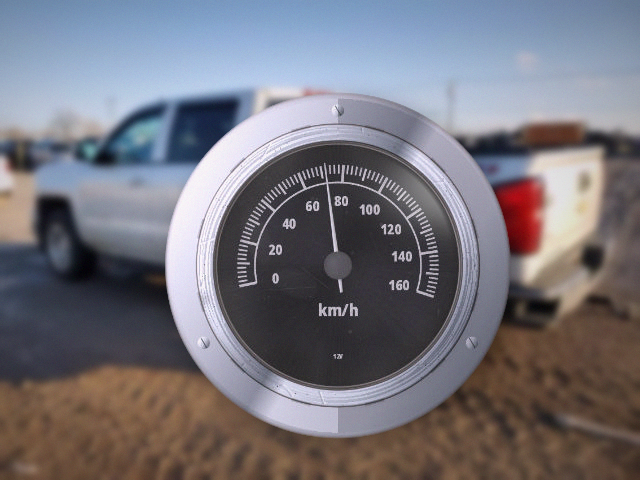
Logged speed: 72 km/h
